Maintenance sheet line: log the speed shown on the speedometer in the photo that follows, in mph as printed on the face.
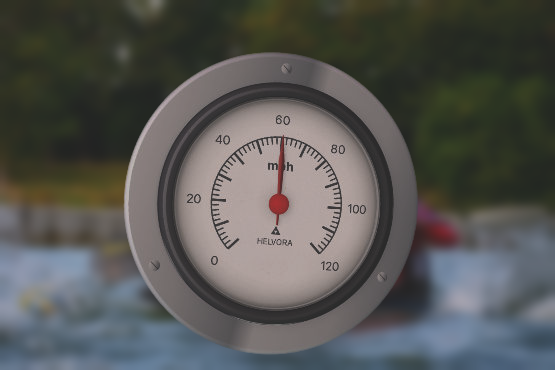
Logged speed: 60 mph
